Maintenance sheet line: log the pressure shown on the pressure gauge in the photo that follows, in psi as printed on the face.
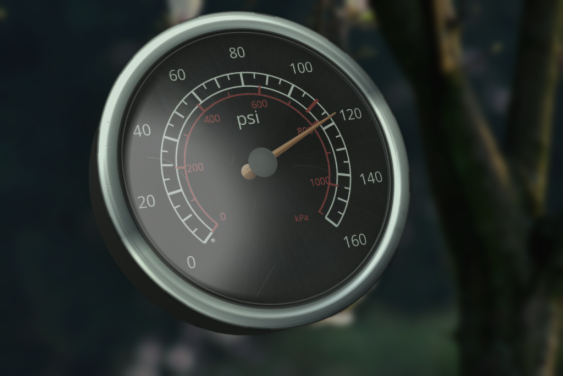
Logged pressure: 117.5 psi
